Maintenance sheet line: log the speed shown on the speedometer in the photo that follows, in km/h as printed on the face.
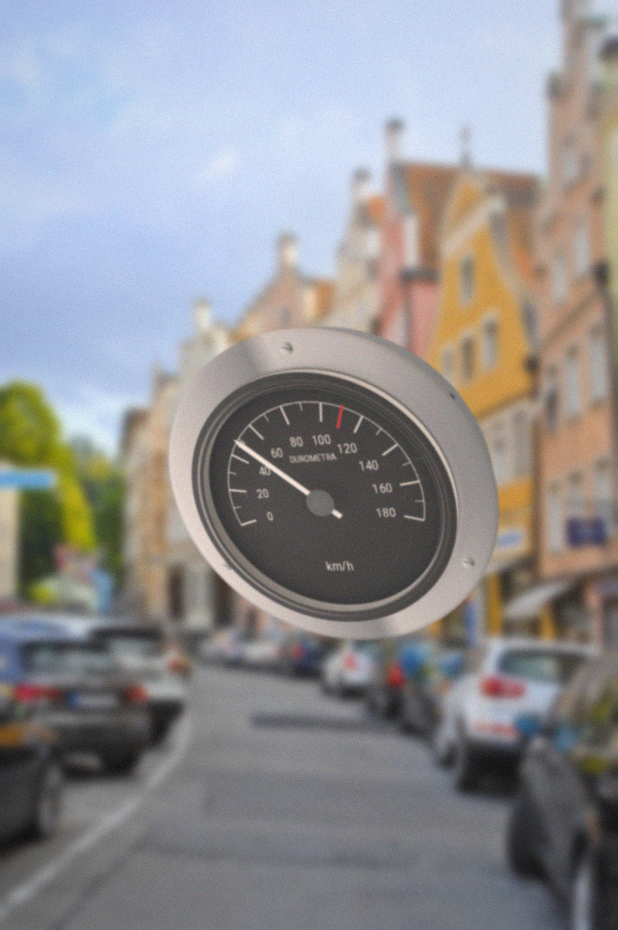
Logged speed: 50 km/h
